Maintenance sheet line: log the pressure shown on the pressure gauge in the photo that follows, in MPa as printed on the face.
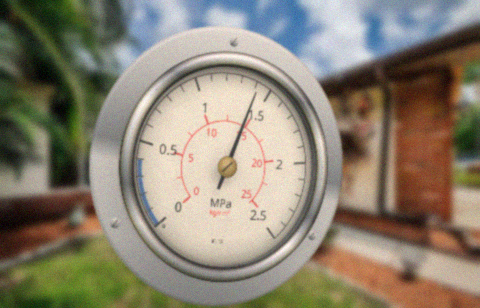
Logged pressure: 1.4 MPa
